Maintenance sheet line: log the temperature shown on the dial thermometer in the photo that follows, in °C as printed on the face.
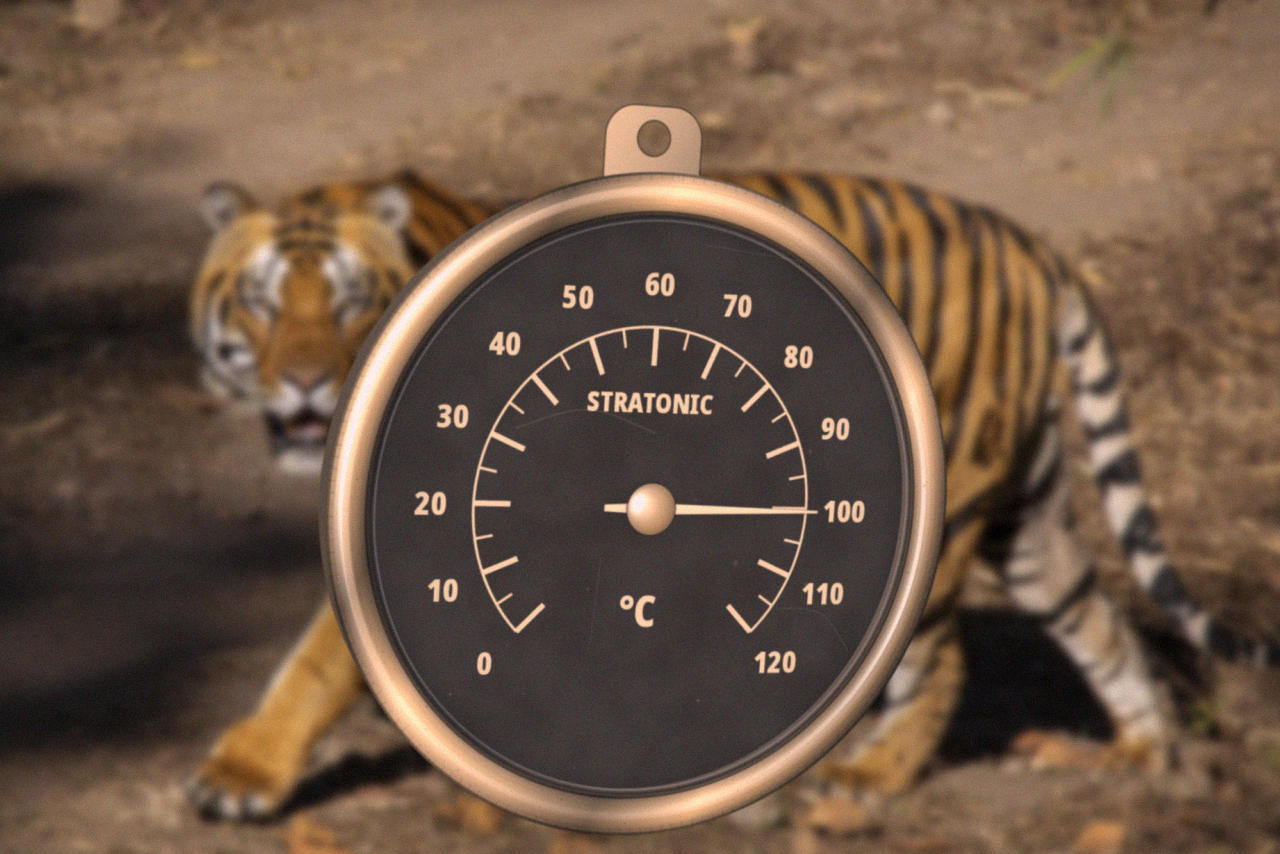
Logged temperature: 100 °C
